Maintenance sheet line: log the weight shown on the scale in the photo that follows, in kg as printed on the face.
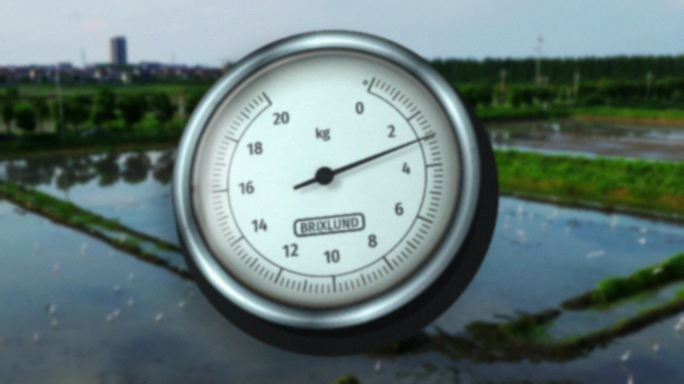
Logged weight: 3 kg
